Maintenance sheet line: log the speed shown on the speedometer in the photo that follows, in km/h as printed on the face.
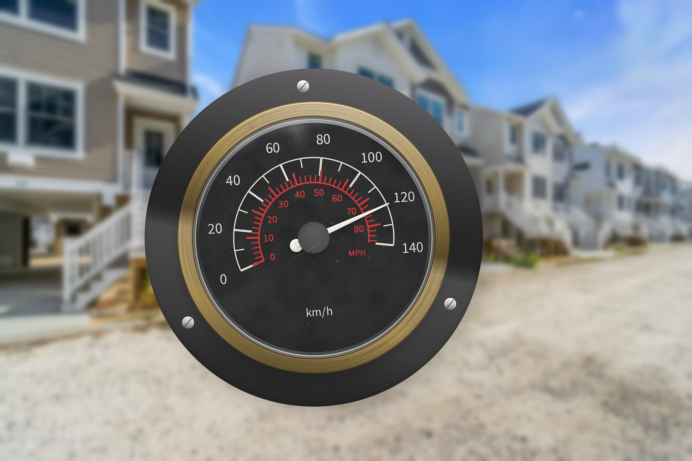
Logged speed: 120 km/h
